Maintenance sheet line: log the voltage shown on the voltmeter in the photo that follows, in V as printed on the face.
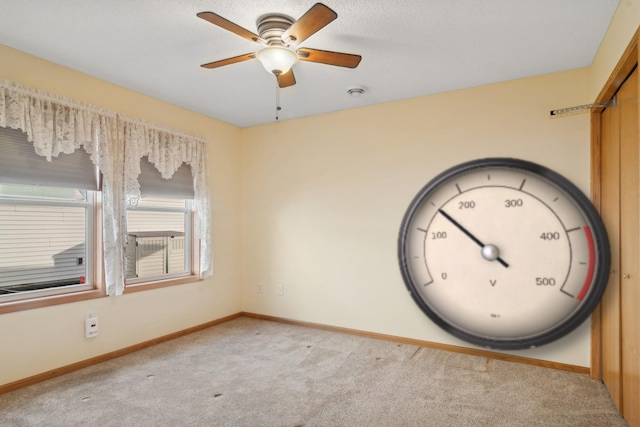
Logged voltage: 150 V
